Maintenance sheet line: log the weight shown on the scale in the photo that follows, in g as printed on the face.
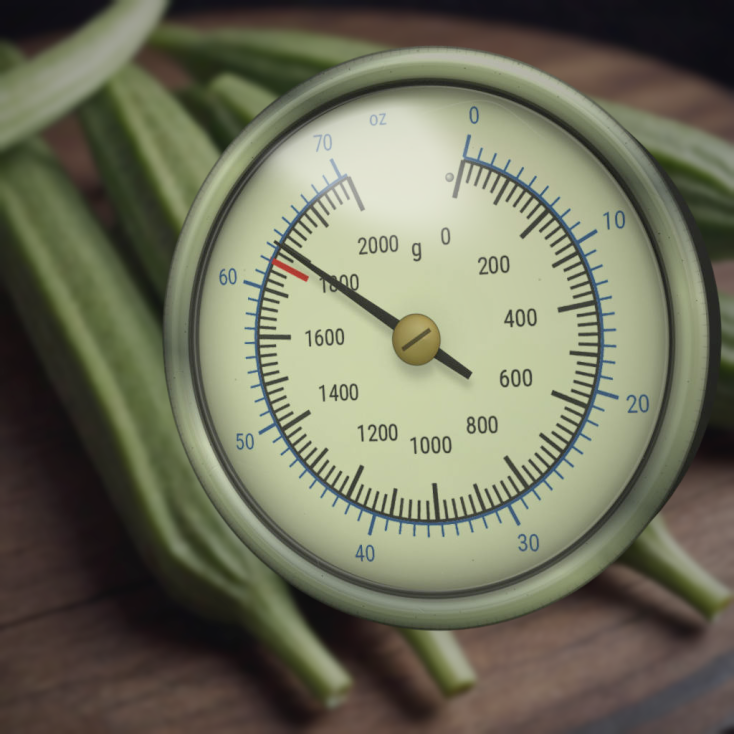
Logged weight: 1800 g
